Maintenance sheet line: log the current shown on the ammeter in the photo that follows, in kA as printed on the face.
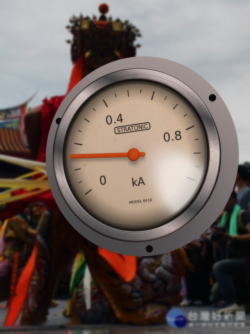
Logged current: 0.15 kA
